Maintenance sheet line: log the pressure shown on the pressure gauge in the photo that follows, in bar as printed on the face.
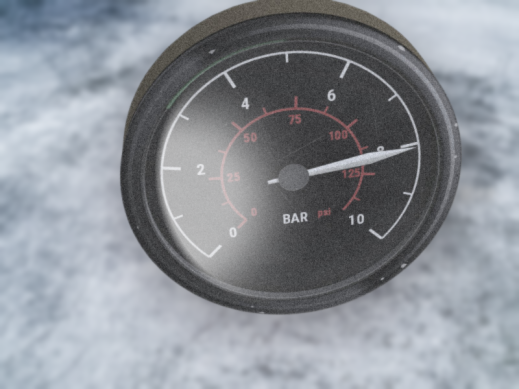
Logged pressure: 8 bar
